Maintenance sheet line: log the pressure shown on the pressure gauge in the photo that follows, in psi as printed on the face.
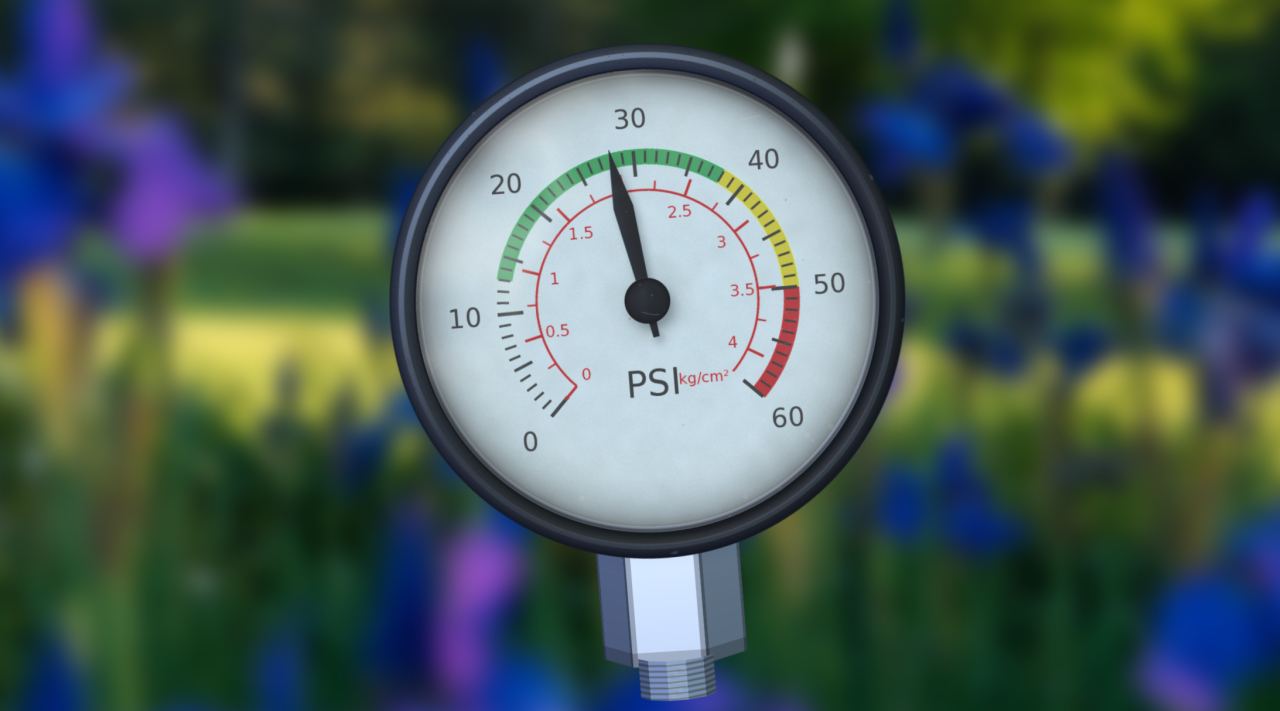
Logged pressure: 28 psi
